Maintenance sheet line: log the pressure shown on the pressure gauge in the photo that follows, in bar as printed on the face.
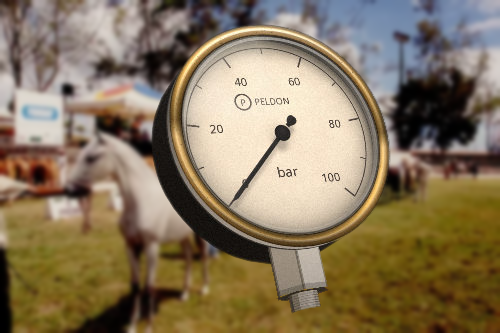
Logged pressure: 0 bar
